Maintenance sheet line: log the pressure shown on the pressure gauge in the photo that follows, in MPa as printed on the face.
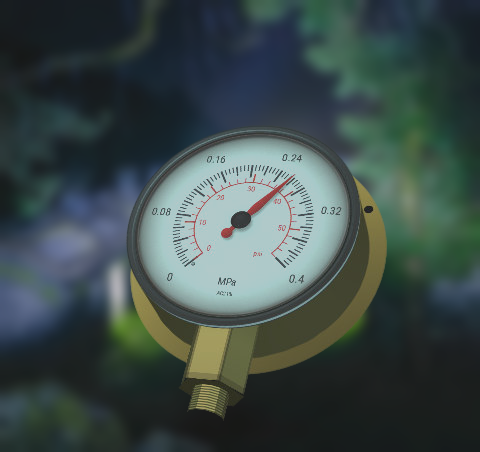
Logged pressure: 0.26 MPa
